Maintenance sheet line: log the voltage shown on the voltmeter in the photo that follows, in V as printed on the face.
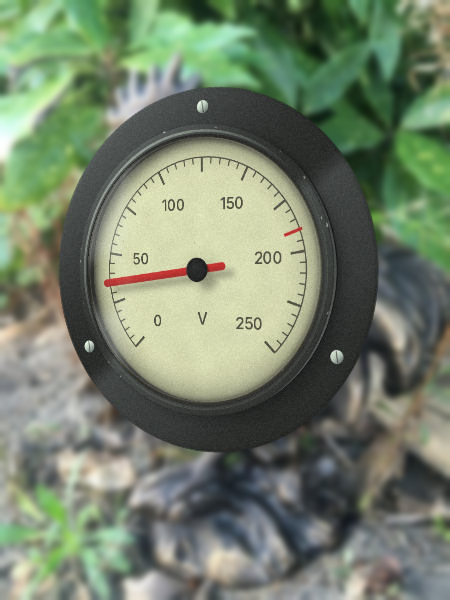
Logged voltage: 35 V
